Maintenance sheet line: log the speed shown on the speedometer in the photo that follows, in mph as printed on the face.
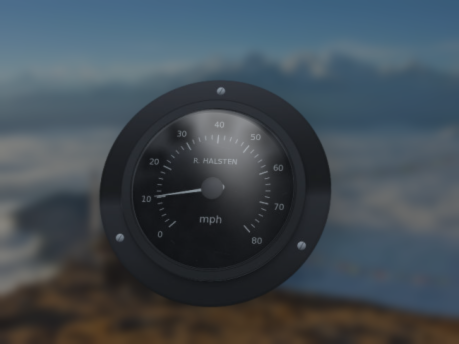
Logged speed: 10 mph
